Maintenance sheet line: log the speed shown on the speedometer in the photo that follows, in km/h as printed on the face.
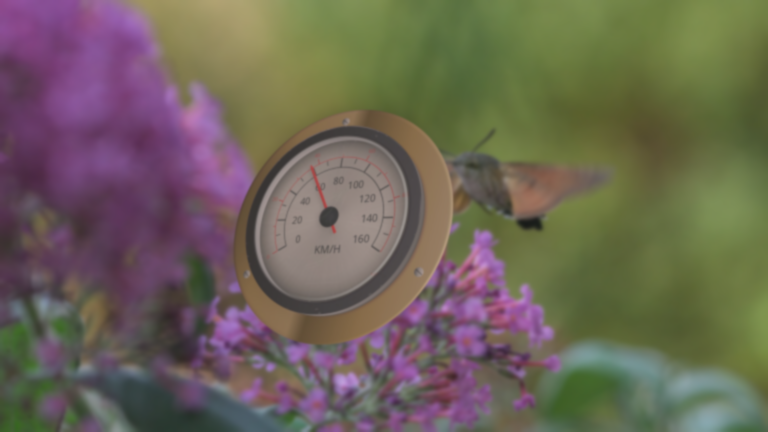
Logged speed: 60 km/h
